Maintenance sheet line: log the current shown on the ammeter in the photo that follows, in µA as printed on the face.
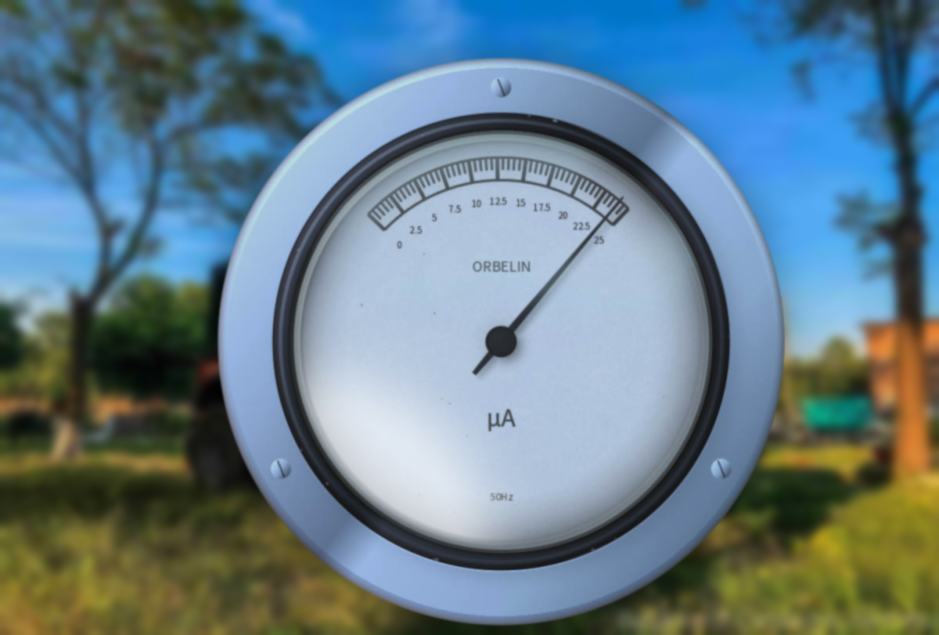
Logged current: 24 µA
